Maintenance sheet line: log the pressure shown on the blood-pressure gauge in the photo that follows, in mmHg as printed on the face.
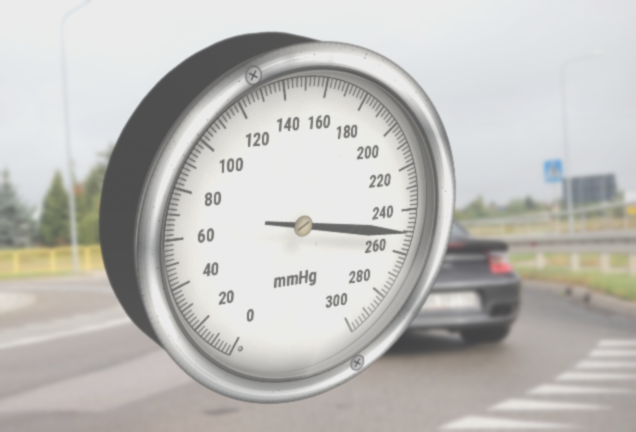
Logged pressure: 250 mmHg
